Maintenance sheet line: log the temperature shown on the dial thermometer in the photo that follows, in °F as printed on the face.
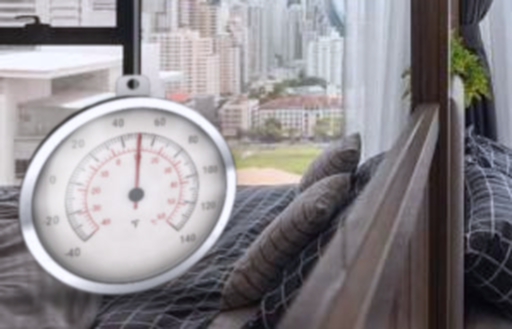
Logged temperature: 50 °F
